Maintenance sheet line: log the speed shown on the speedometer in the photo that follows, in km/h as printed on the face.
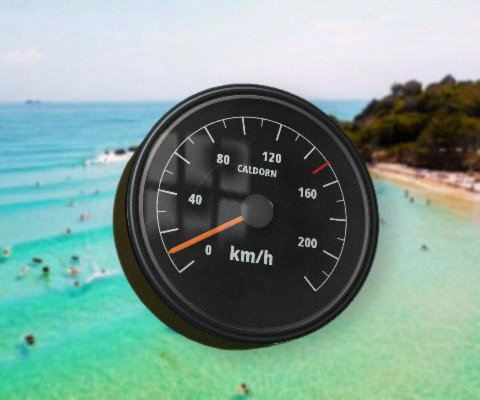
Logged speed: 10 km/h
